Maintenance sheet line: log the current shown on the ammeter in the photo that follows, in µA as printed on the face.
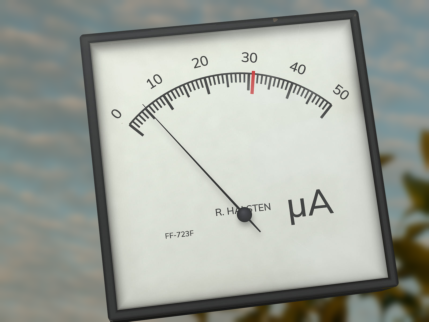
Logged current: 5 µA
